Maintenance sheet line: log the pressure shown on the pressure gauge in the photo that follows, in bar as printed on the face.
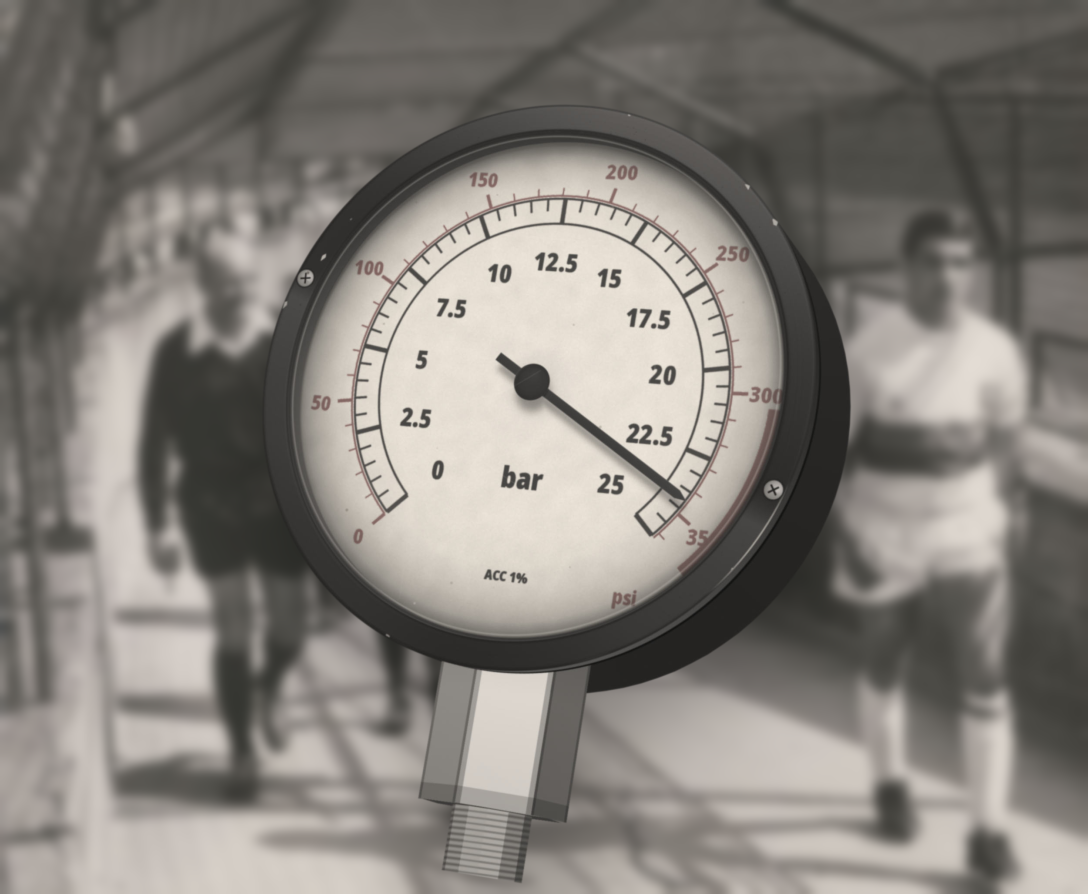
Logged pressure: 23.75 bar
